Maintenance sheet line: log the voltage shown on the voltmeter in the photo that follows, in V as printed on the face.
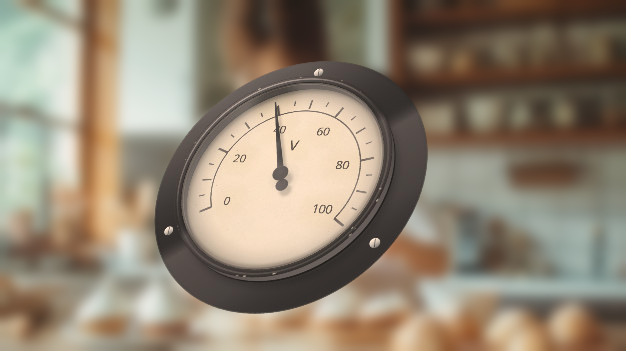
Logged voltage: 40 V
